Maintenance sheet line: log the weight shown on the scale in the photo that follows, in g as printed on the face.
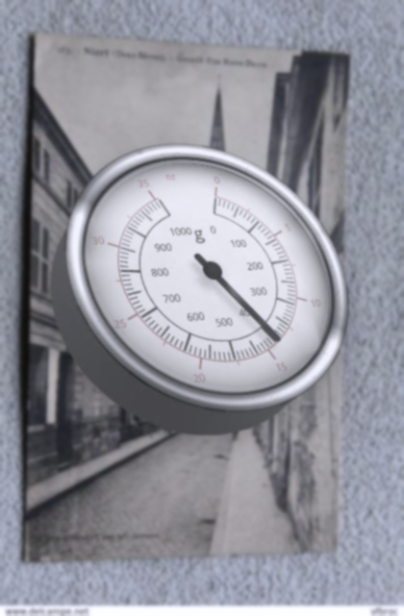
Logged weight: 400 g
